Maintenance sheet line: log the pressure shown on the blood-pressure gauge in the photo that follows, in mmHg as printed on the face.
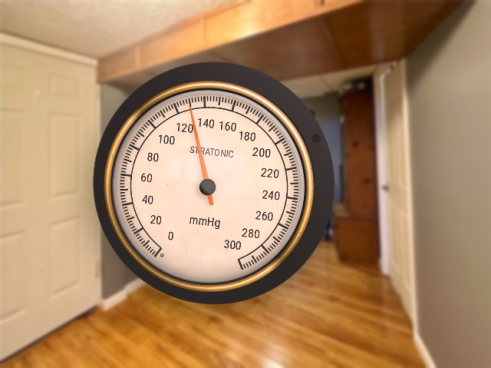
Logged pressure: 130 mmHg
